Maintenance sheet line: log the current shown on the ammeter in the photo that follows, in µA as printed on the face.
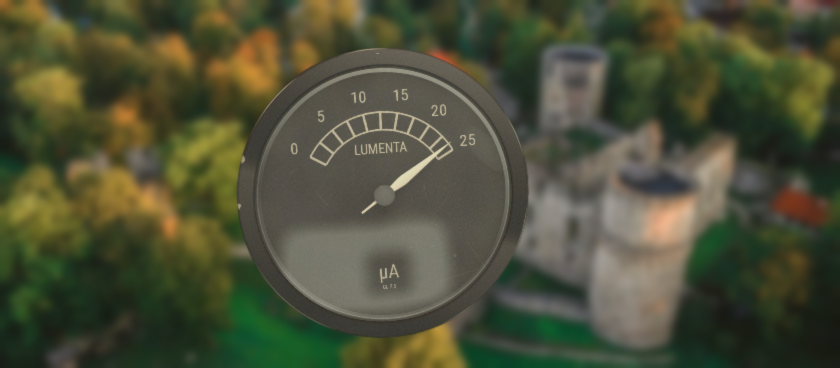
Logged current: 23.75 µA
